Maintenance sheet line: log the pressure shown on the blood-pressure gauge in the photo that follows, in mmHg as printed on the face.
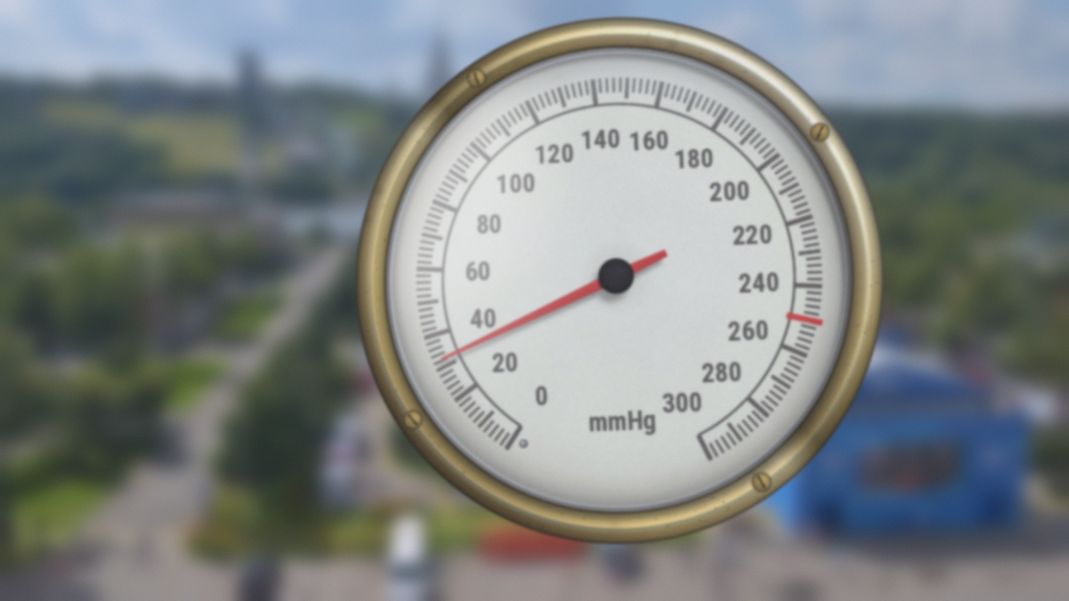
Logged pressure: 32 mmHg
